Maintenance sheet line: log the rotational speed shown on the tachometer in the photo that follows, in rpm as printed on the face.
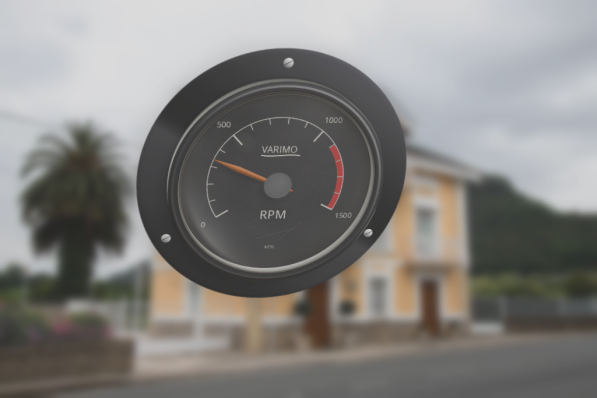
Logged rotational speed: 350 rpm
